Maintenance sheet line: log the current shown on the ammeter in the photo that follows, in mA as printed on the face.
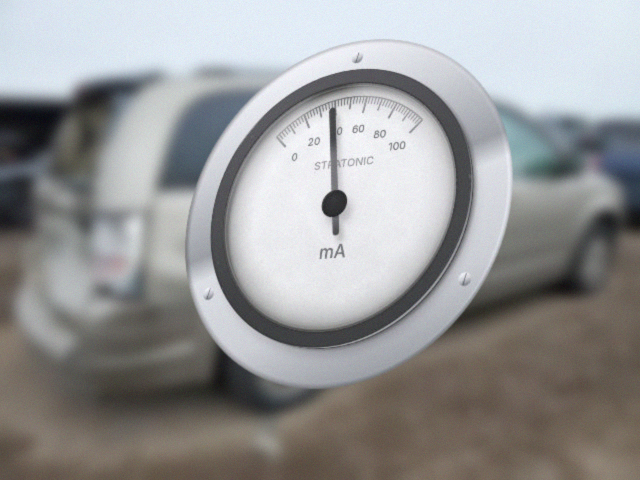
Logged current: 40 mA
